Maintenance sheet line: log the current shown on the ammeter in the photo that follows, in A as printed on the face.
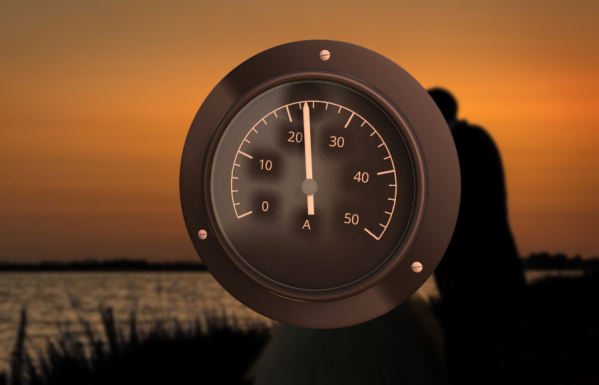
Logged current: 23 A
